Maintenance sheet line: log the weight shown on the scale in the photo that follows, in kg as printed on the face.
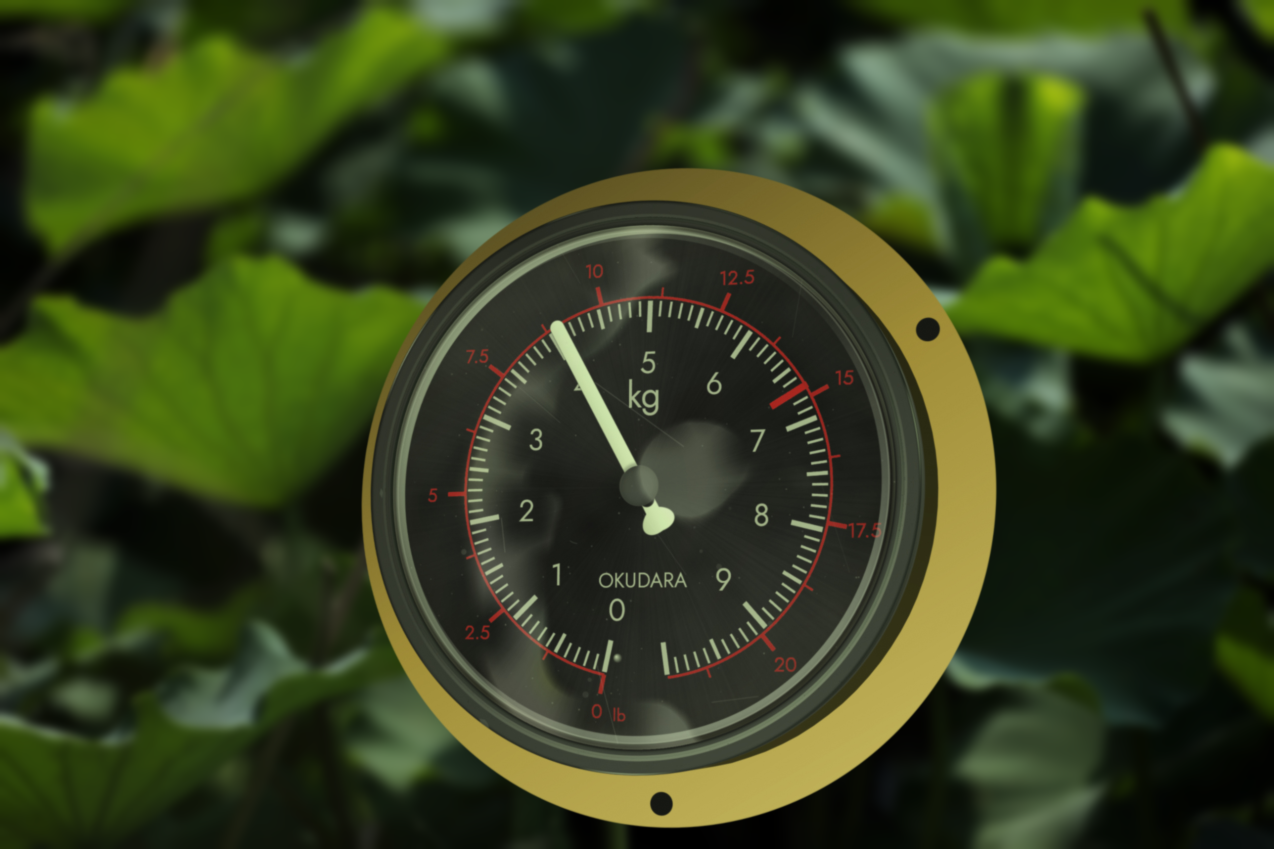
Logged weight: 4.1 kg
